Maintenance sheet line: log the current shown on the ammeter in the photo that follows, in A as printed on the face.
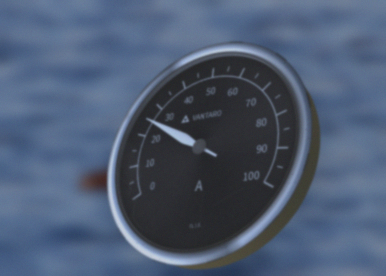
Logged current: 25 A
